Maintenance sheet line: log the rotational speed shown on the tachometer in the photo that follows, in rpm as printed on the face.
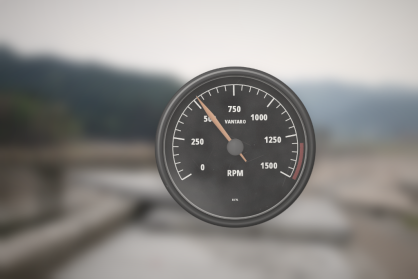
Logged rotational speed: 525 rpm
